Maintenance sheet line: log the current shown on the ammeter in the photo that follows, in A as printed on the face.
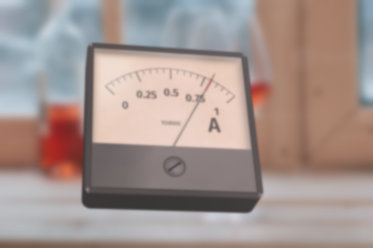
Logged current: 0.8 A
